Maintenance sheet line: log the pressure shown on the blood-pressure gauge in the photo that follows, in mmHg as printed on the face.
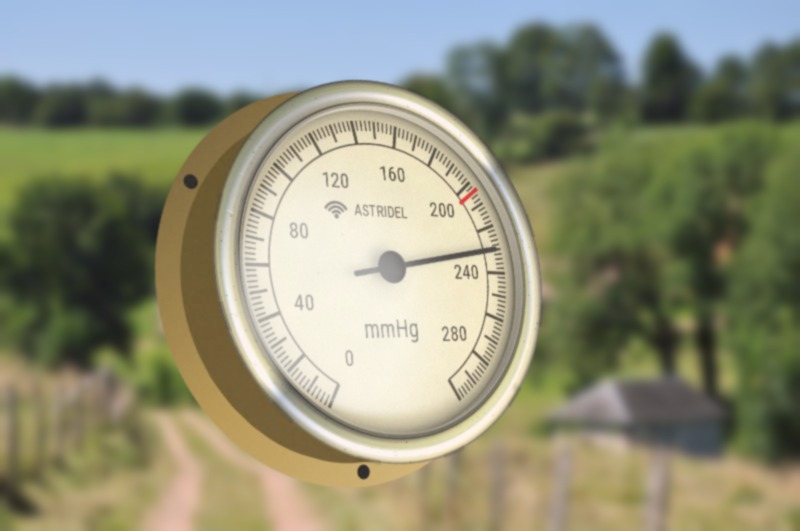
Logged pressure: 230 mmHg
